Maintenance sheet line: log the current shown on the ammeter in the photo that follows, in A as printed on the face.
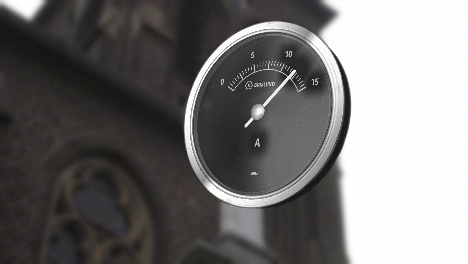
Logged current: 12.5 A
